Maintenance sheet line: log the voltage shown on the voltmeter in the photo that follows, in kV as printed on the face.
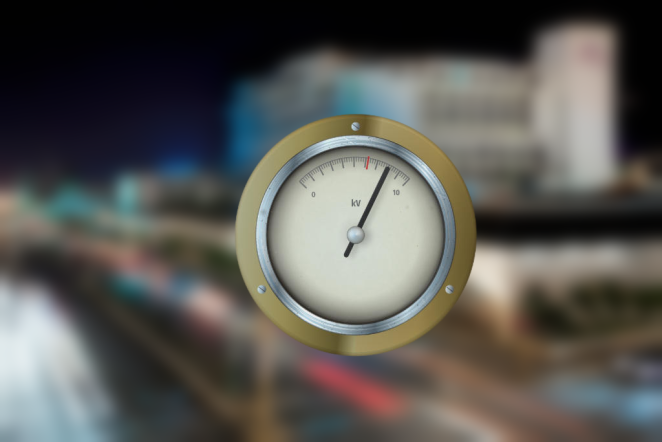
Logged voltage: 8 kV
